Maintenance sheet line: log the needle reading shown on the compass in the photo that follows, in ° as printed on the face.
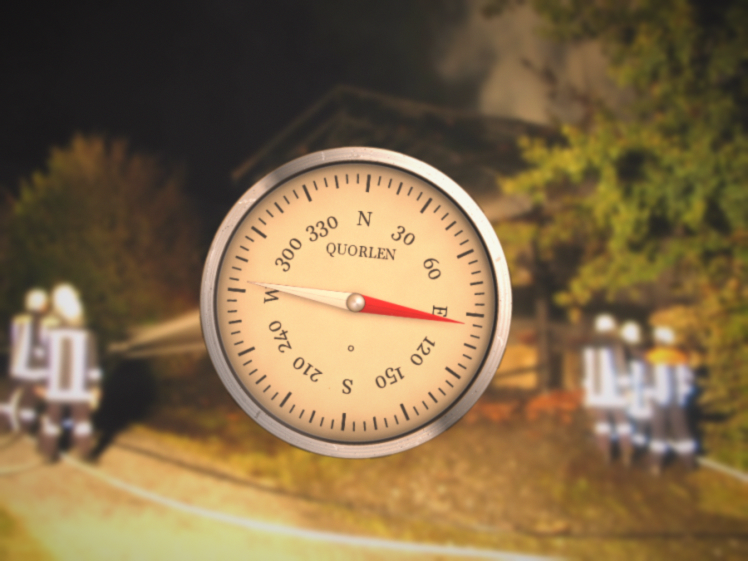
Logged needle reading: 95 °
